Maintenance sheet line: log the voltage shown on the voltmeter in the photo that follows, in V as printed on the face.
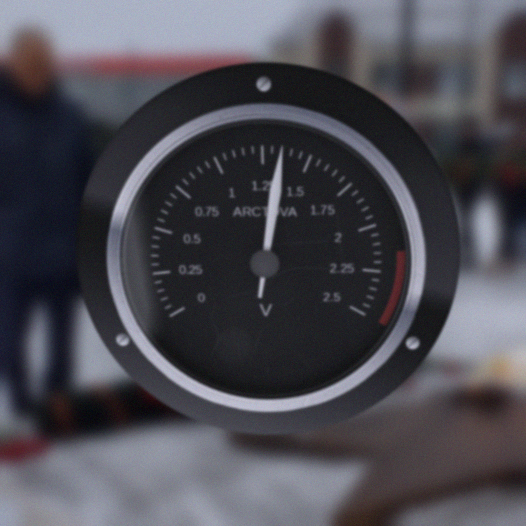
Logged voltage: 1.35 V
